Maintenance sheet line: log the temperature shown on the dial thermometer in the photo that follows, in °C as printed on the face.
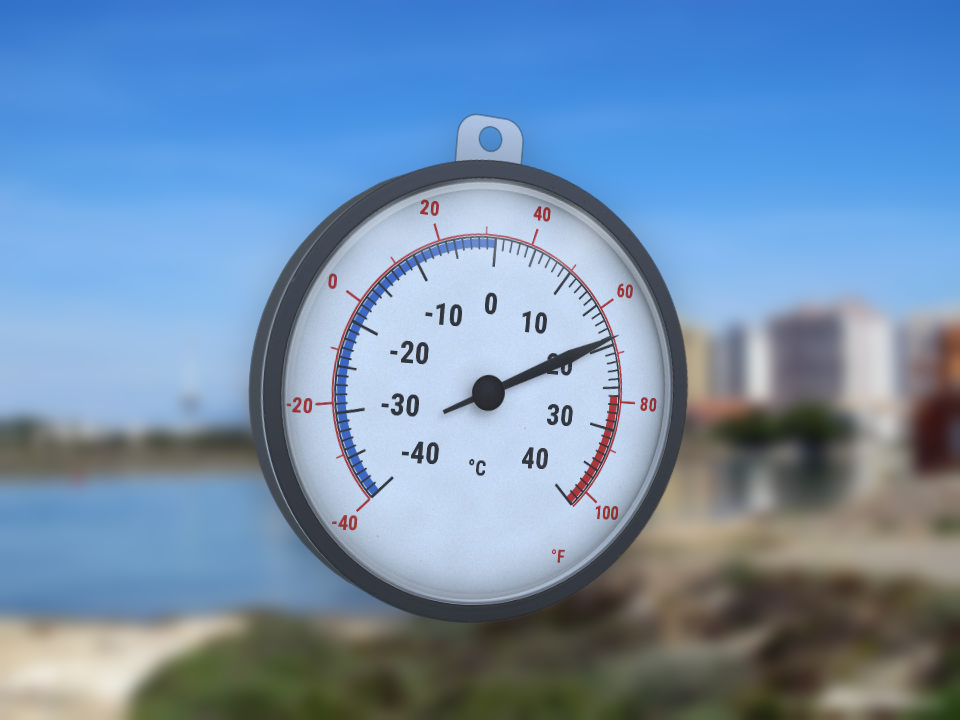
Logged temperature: 19 °C
